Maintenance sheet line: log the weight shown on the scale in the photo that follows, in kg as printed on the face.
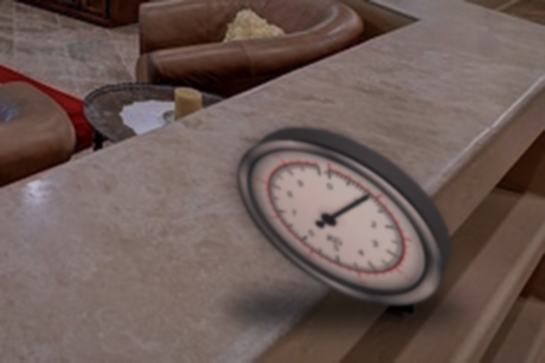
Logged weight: 1 kg
